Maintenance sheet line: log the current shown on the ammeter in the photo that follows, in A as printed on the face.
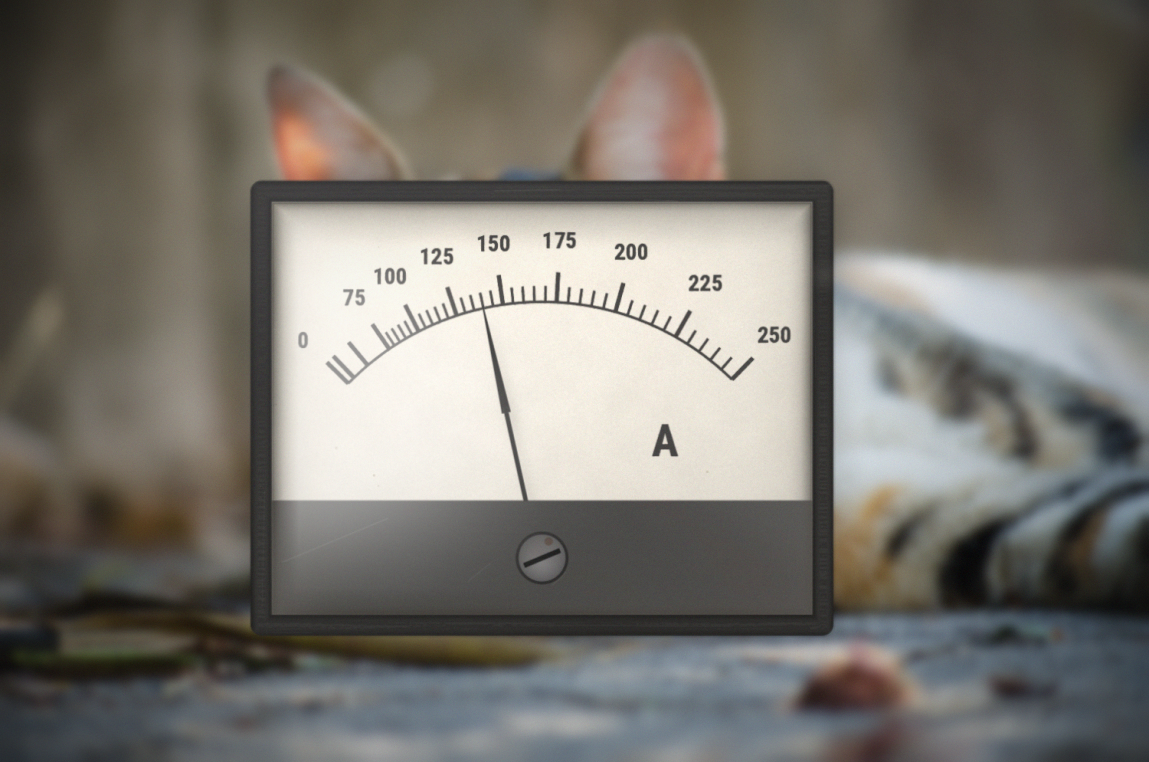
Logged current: 140 A
